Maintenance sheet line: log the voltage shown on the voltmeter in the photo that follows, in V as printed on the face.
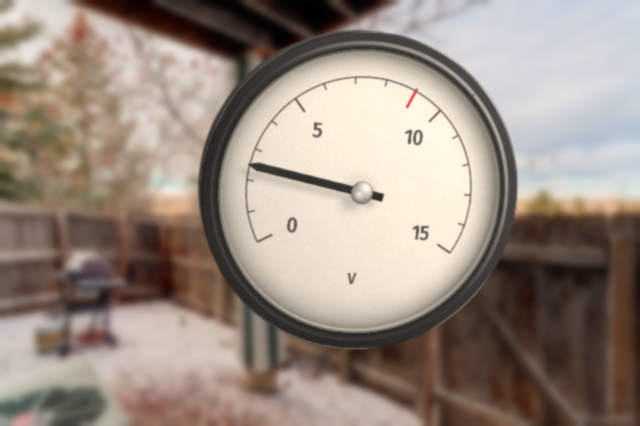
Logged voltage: 2.5 V
